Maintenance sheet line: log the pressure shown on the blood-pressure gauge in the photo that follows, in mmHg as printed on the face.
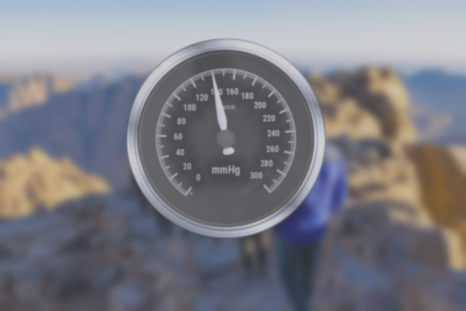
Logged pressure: 140 mmHg
